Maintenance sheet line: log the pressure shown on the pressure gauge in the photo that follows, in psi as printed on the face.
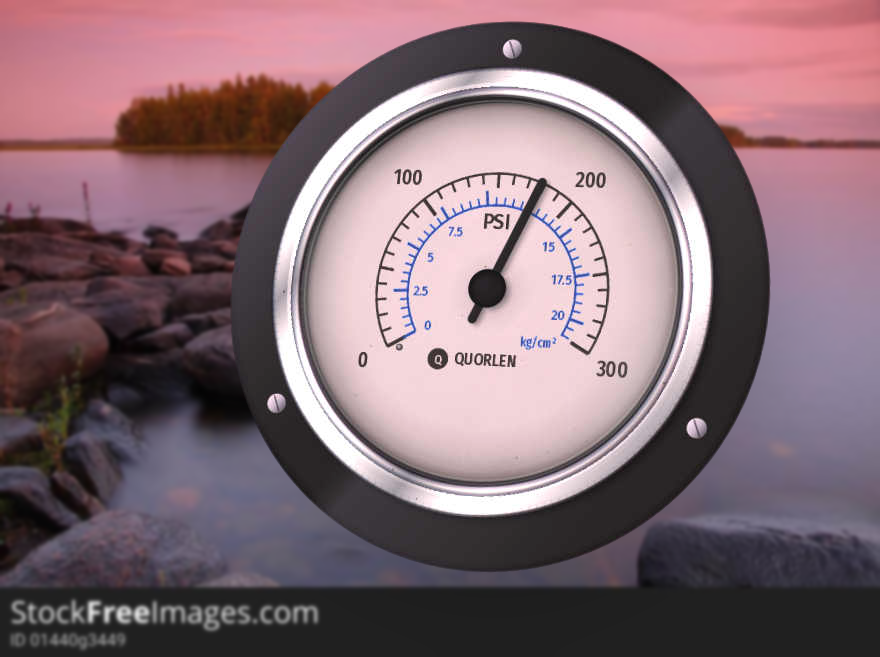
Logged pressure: 180 psi
